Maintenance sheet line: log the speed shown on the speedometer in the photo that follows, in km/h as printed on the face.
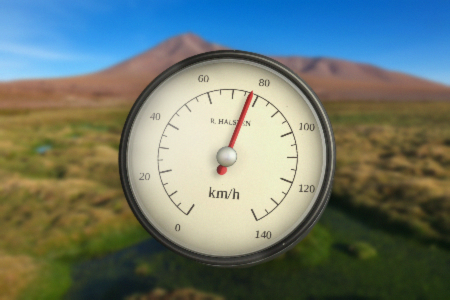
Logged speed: 77.5 km/h
